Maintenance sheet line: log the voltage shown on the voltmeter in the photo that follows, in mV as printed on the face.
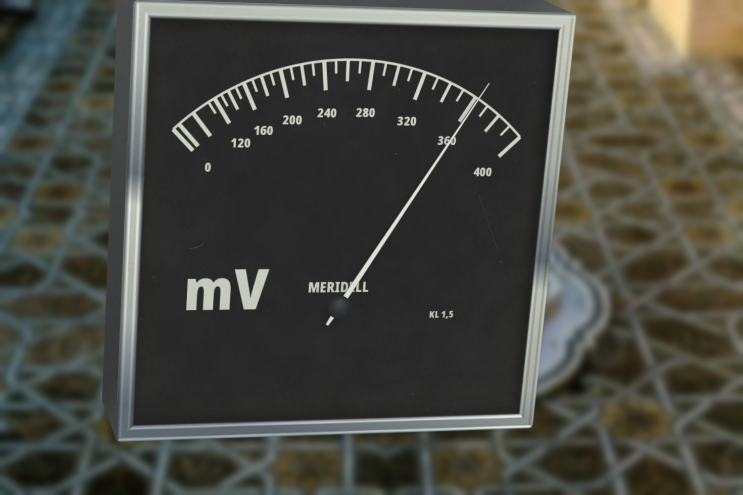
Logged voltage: 360 mV
